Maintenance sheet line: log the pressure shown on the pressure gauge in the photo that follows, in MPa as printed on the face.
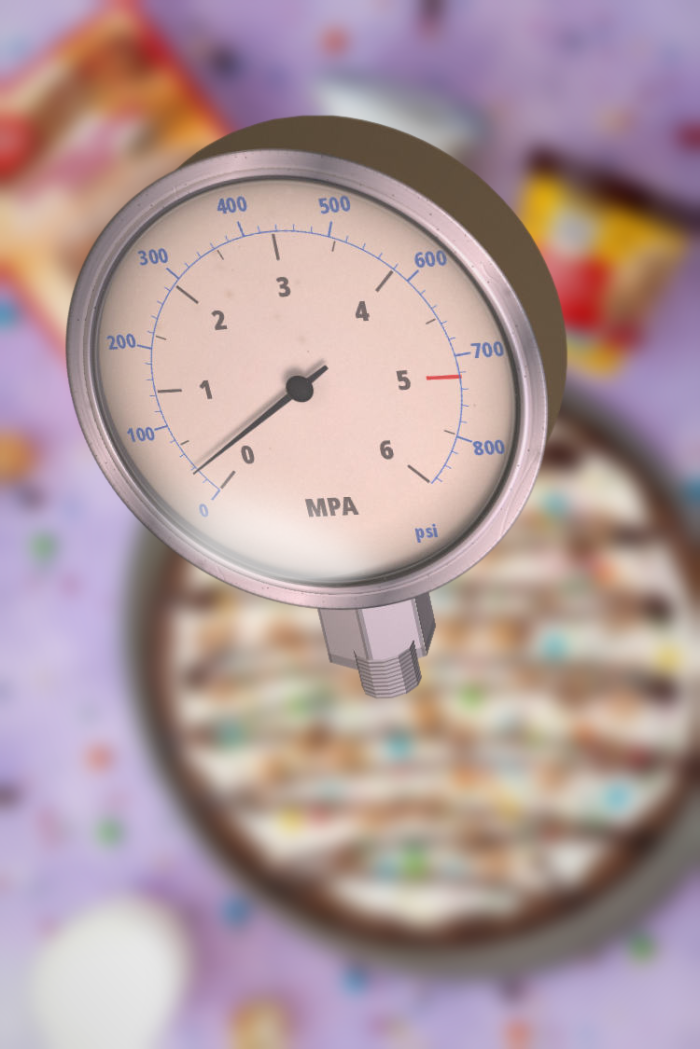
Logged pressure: 0.25 MPa
